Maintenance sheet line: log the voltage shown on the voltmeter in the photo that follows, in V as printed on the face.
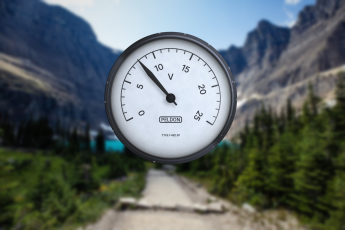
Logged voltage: 8 V
